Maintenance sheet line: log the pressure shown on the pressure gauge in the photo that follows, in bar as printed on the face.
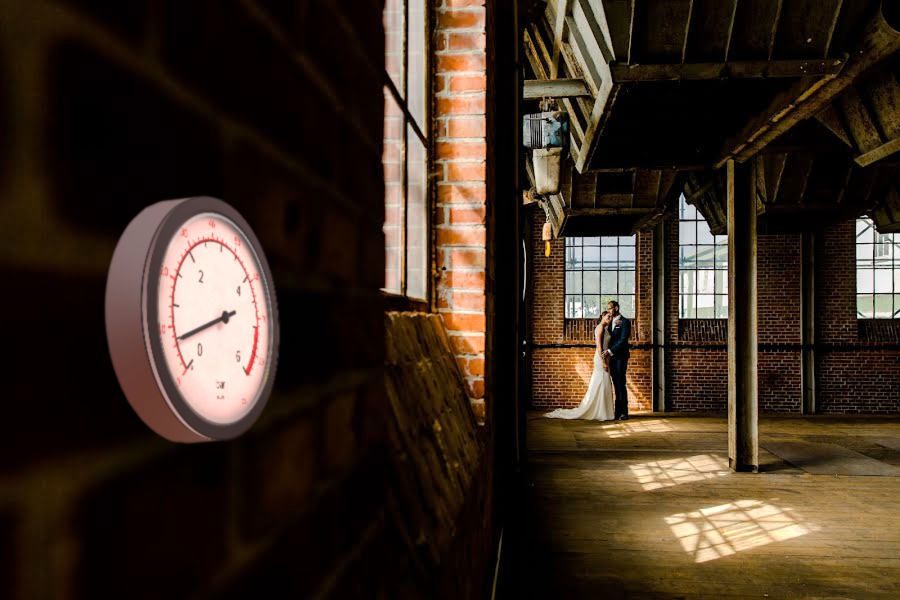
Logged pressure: 0.5 bar
